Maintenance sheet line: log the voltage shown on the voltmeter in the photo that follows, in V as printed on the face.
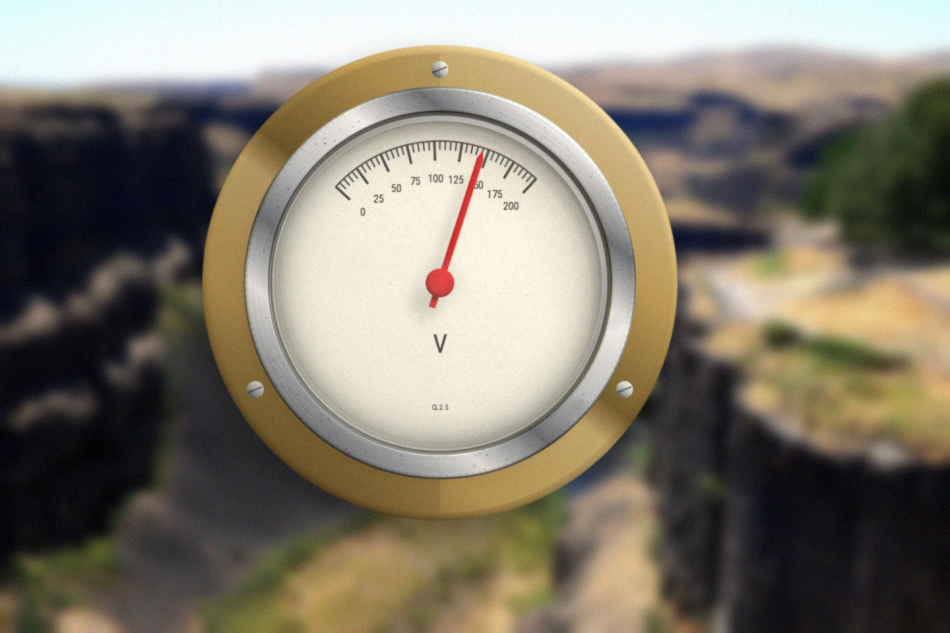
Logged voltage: 145 V
